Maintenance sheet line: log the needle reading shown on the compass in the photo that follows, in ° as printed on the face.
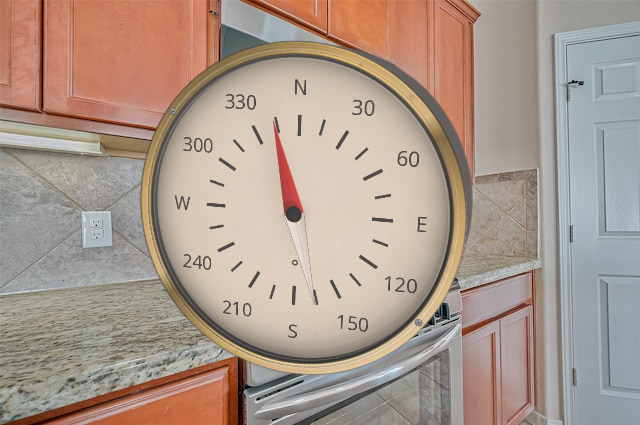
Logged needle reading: 345 °
